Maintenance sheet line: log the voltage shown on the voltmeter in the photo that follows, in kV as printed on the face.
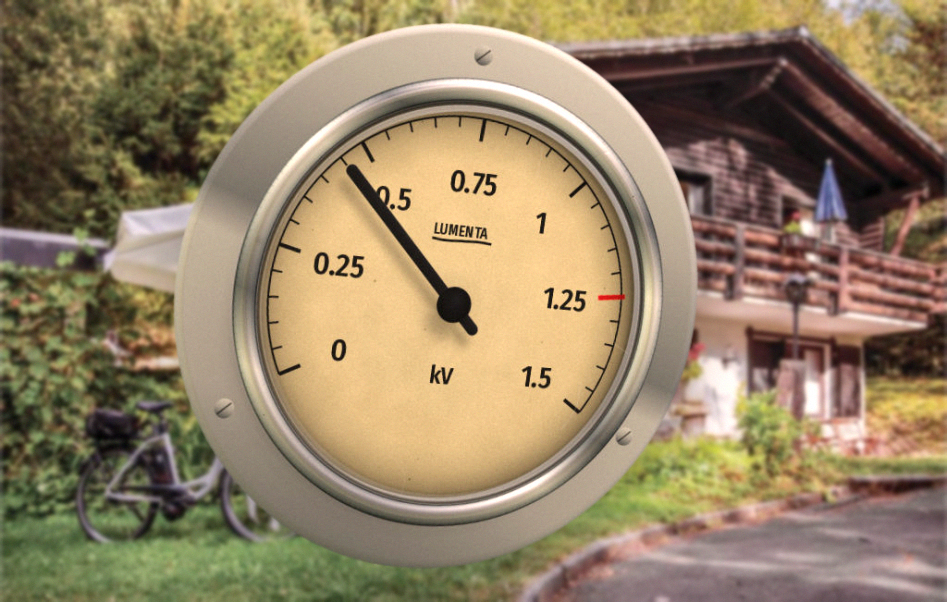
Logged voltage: 0.45 kV
